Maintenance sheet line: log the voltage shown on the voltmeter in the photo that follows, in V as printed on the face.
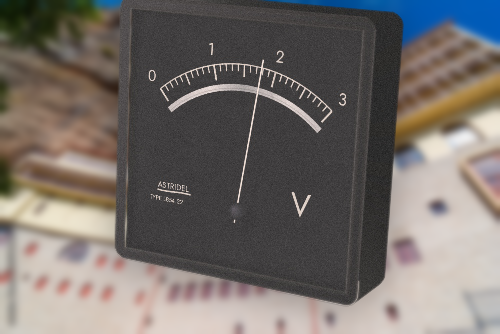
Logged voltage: 1.8 V
